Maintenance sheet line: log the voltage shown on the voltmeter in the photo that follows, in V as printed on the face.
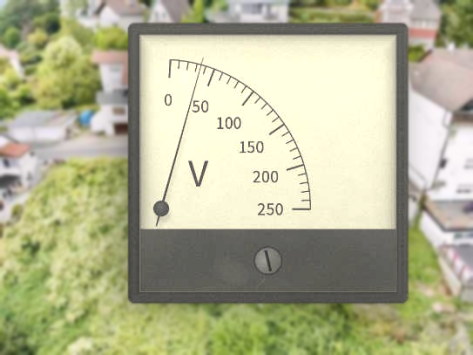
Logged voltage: 35 V
